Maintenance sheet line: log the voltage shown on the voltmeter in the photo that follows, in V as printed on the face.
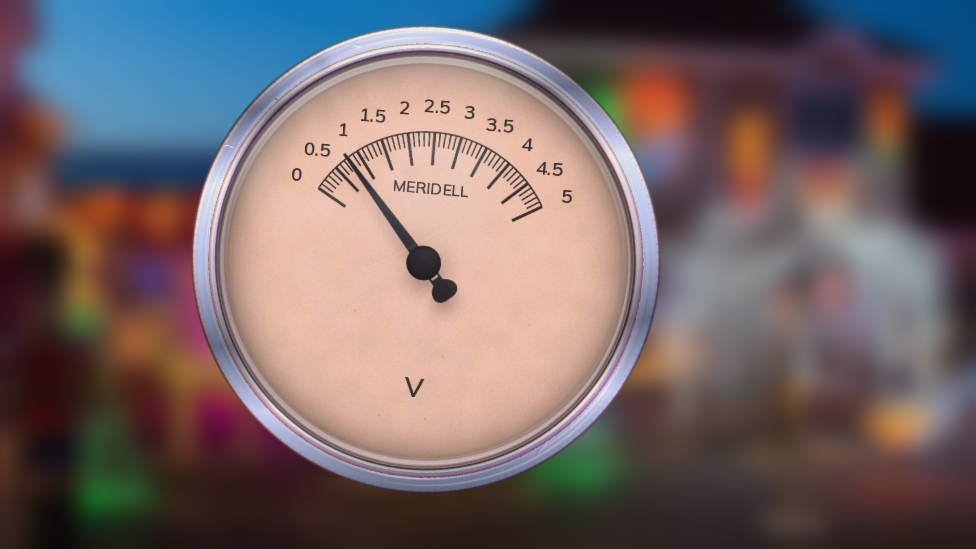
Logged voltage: 0.8 V
